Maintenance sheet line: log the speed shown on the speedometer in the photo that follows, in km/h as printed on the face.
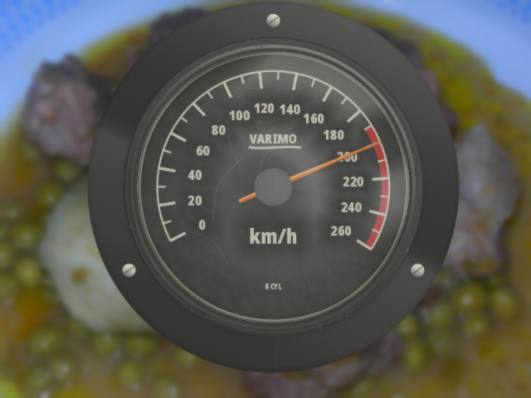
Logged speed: 200 km/h
